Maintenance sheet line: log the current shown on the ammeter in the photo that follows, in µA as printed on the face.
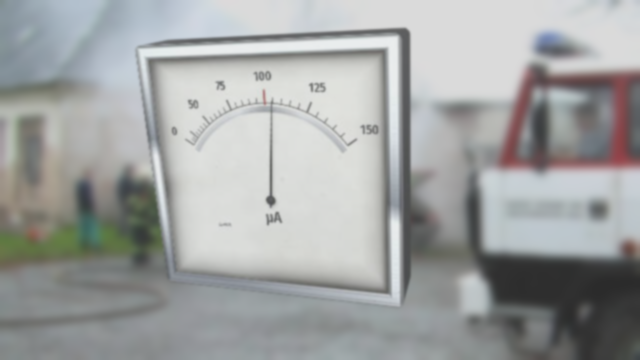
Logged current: 105 µA
